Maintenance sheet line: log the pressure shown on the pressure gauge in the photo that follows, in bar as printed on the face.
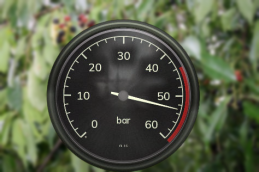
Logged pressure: 53 bar
